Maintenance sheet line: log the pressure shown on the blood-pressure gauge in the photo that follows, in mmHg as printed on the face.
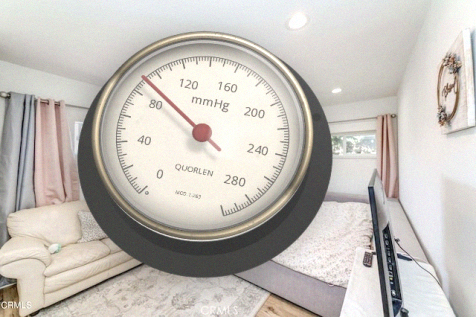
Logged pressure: 90 mmHg
